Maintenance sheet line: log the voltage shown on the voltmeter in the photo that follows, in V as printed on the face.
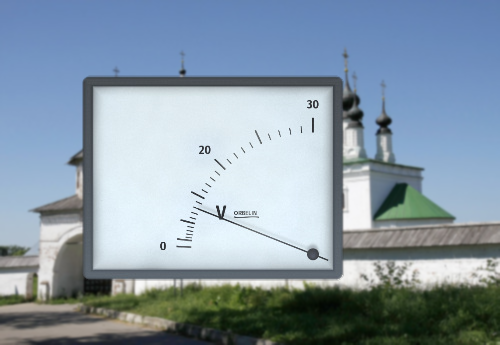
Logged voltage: 13 V
